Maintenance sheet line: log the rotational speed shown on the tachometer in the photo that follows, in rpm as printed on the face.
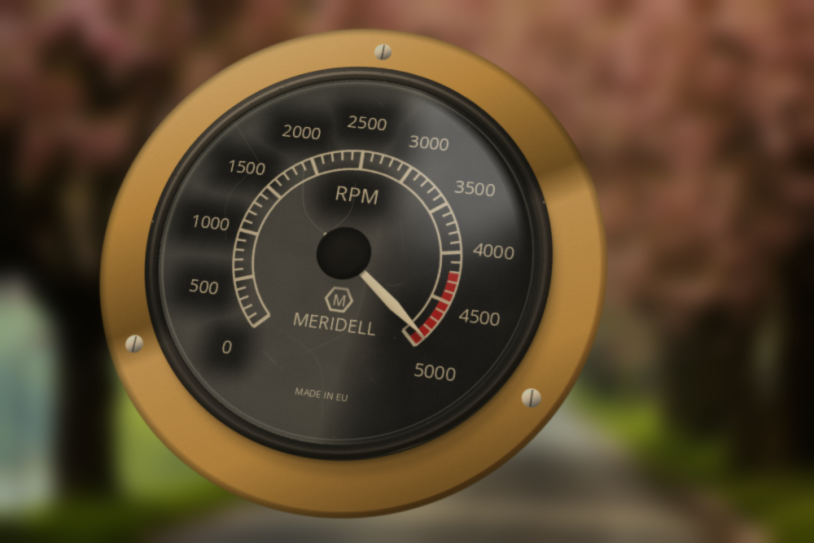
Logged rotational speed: 4900 rpm
